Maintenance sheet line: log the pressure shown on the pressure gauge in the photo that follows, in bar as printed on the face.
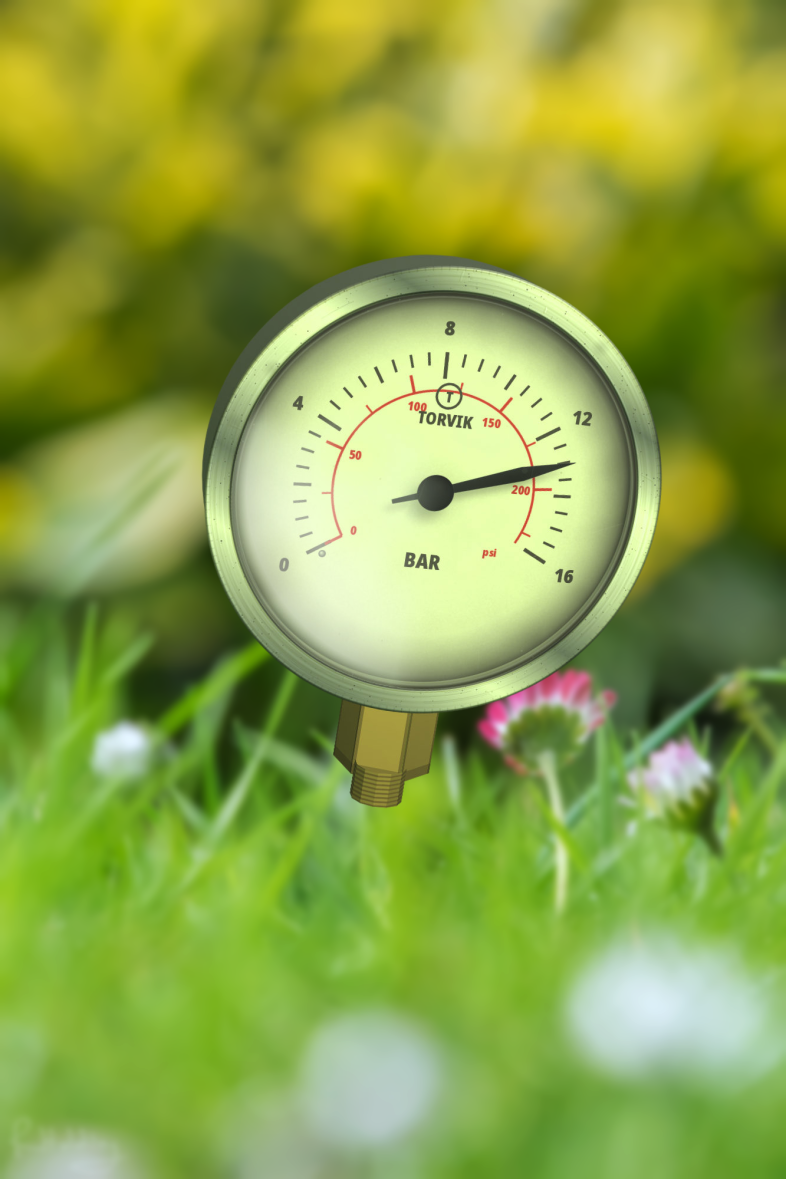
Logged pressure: 13 bar
